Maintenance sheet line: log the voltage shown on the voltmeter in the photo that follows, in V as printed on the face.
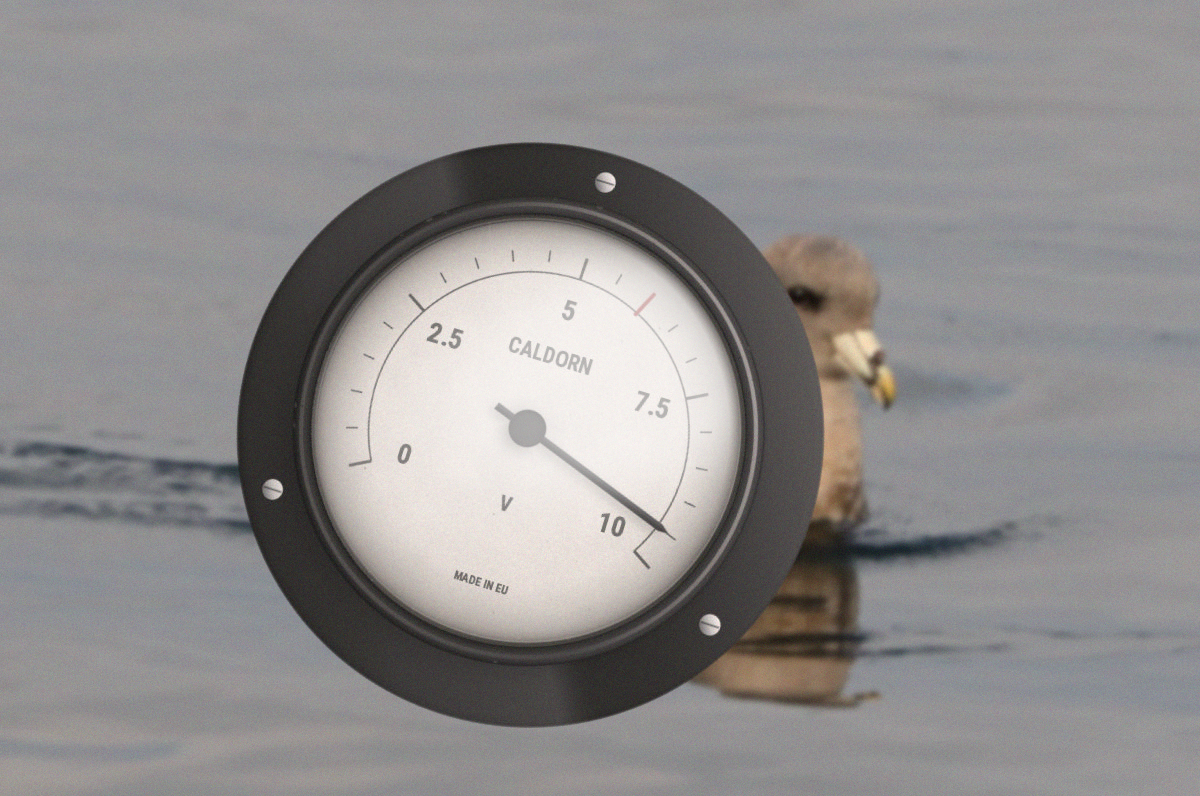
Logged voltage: 9.5 V
